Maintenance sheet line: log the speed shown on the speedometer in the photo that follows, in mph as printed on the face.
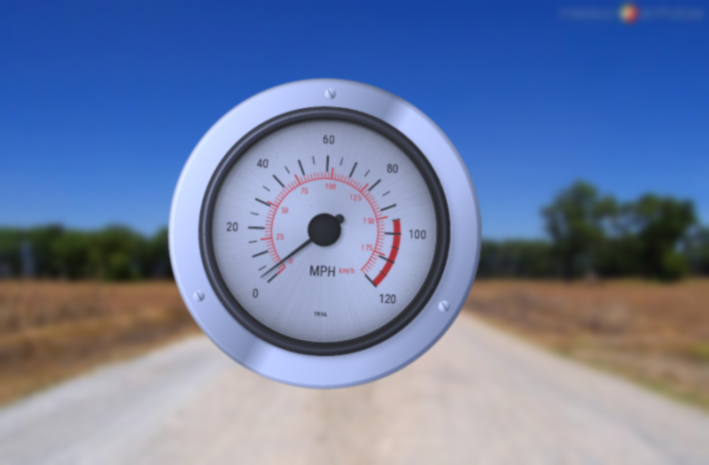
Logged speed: 2.5 mph
